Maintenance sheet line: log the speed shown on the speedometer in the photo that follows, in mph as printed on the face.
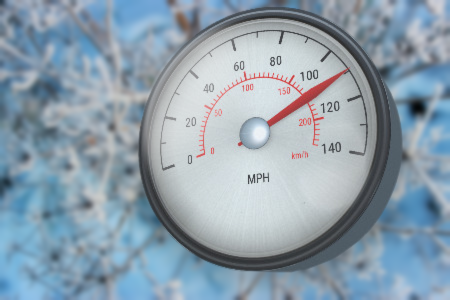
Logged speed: 110 mph
